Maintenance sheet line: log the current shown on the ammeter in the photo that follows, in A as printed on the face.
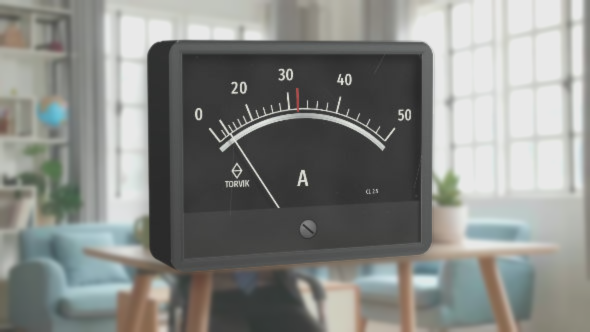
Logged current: 10 A
